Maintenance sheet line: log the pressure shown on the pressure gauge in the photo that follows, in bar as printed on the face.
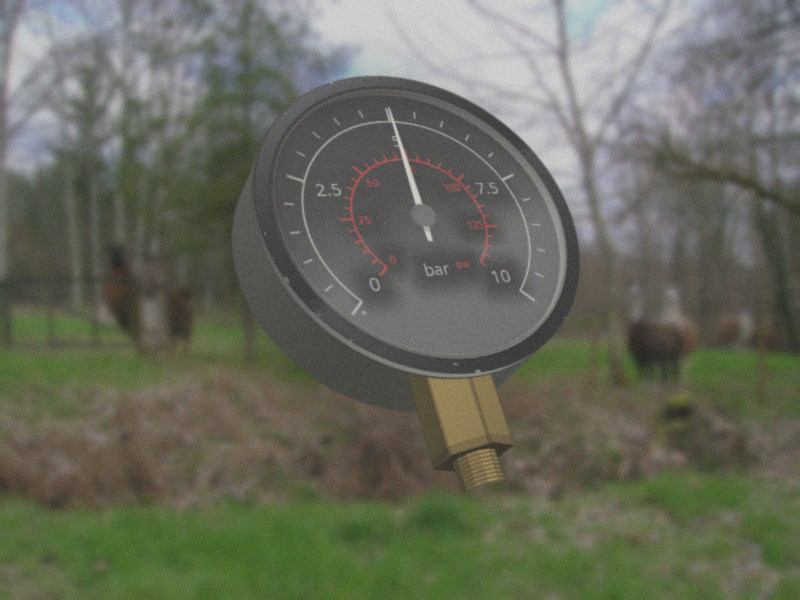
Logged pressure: 5 bar
